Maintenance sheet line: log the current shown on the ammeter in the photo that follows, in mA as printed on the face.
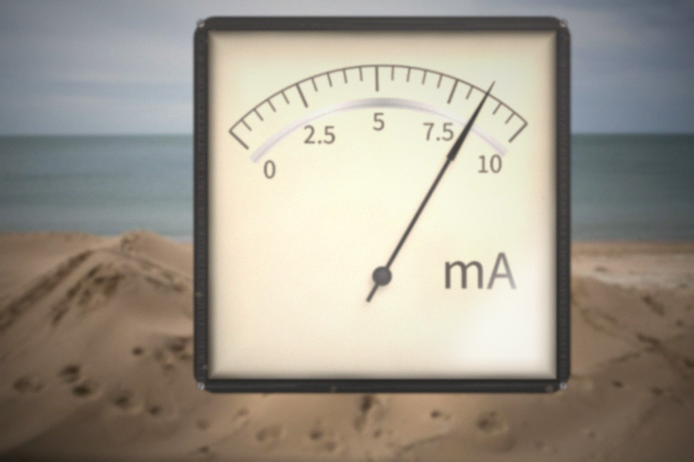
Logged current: 8.5 mA
